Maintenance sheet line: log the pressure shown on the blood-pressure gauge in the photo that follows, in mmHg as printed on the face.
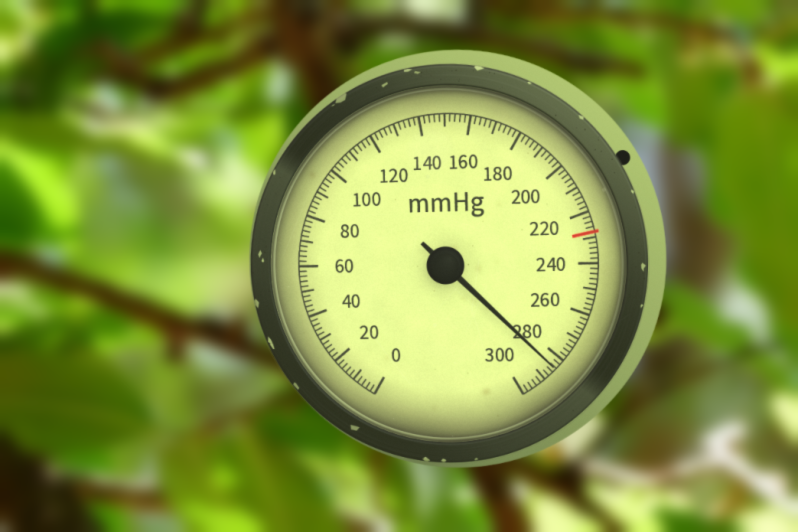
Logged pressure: 284 mmHg
